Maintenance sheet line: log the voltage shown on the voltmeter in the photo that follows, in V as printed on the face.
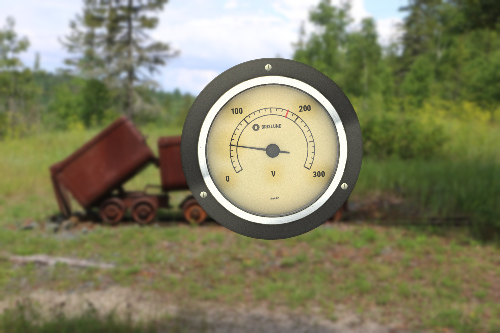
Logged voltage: 50 V
